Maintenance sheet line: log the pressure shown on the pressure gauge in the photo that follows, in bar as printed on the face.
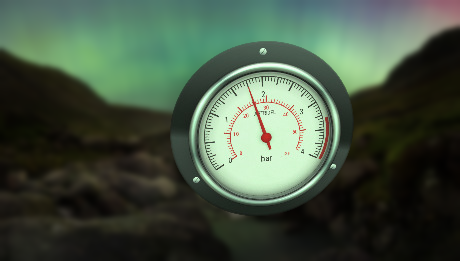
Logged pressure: 1.75 bar
